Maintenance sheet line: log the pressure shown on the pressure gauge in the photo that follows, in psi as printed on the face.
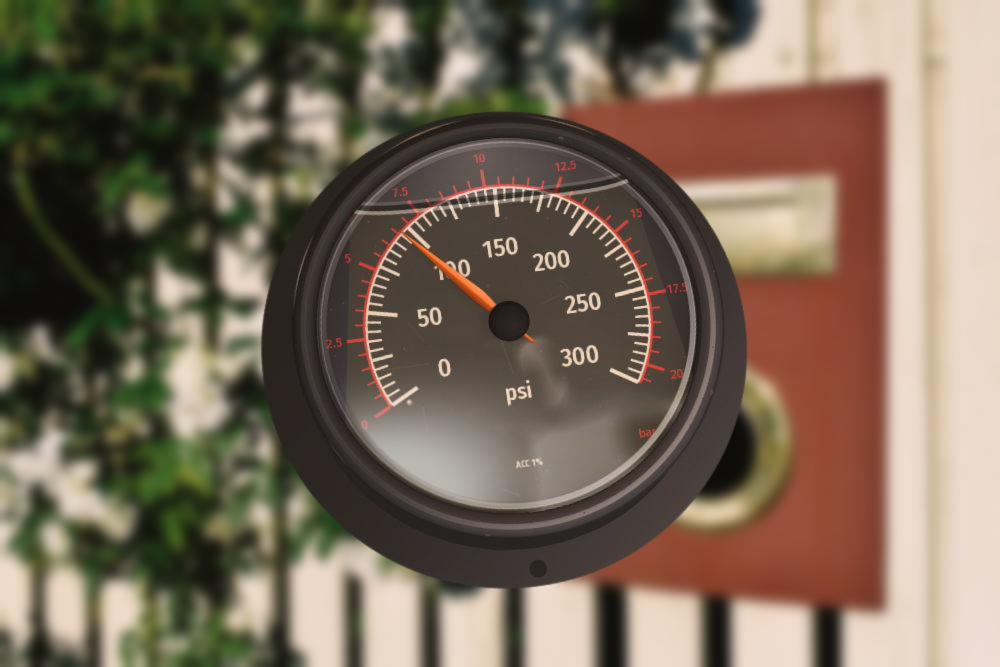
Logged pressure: 95 psi
